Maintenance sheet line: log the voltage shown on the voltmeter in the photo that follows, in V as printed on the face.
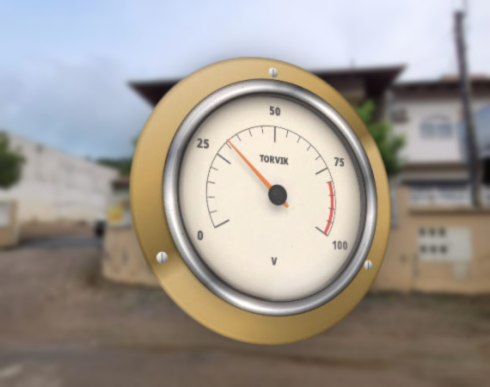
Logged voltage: 30 V
